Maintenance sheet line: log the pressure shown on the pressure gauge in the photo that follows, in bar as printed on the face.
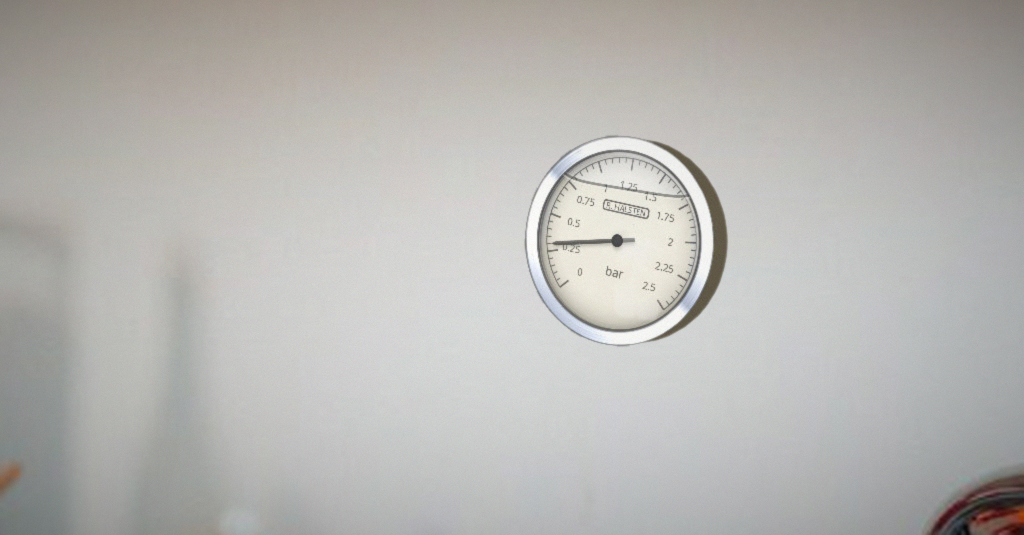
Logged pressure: 0.3 bar
